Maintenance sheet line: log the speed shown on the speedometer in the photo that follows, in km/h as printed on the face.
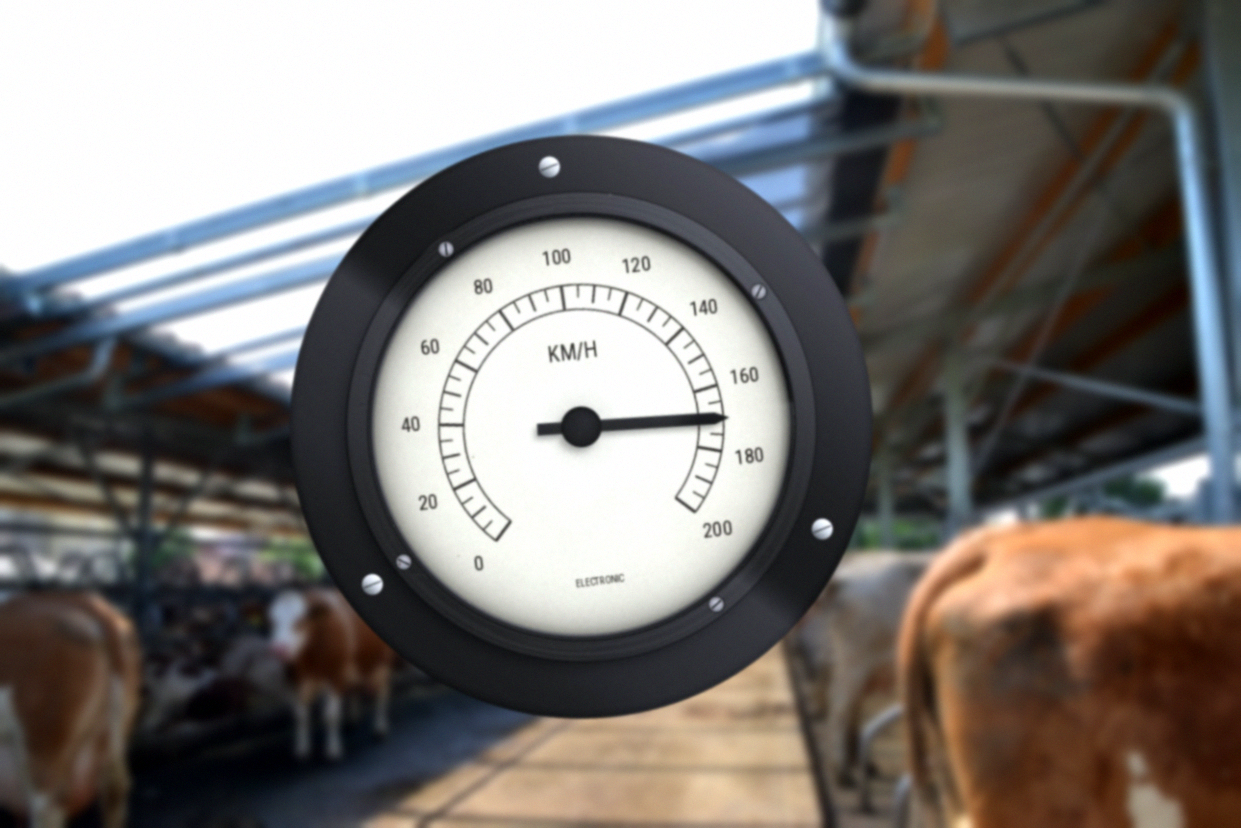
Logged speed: 170 km/h
